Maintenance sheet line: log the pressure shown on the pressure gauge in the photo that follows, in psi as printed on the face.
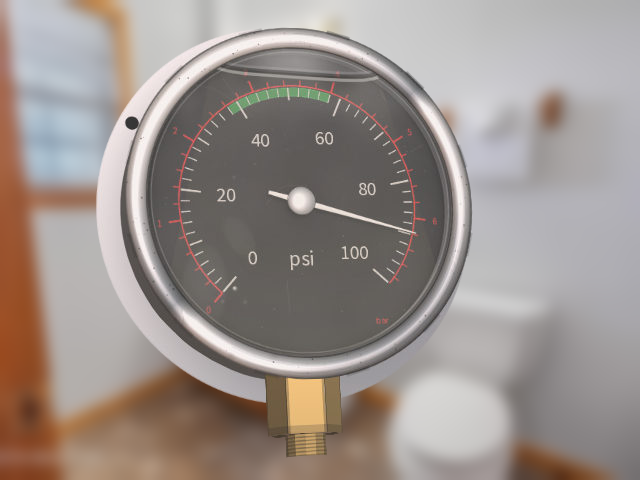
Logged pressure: 90 psi
